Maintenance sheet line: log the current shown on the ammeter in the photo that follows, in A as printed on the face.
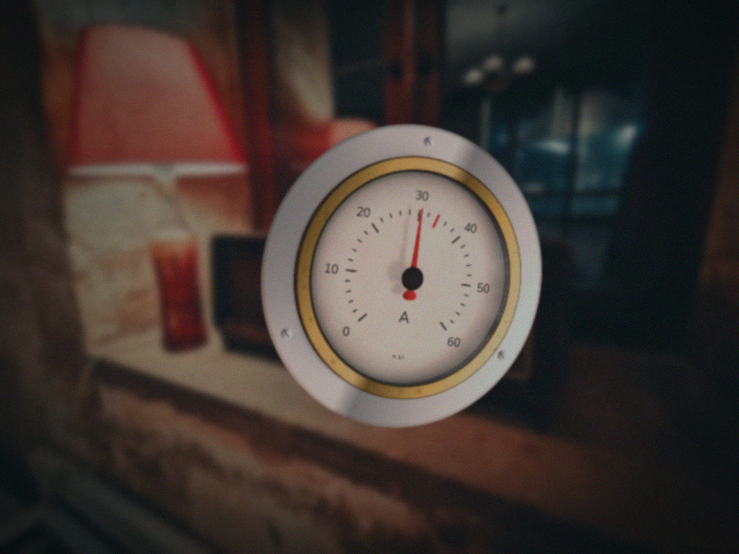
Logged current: 30 A
